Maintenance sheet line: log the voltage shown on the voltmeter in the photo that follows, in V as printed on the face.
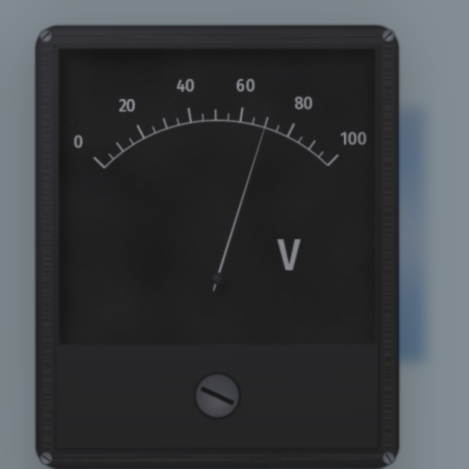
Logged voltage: 70 V
